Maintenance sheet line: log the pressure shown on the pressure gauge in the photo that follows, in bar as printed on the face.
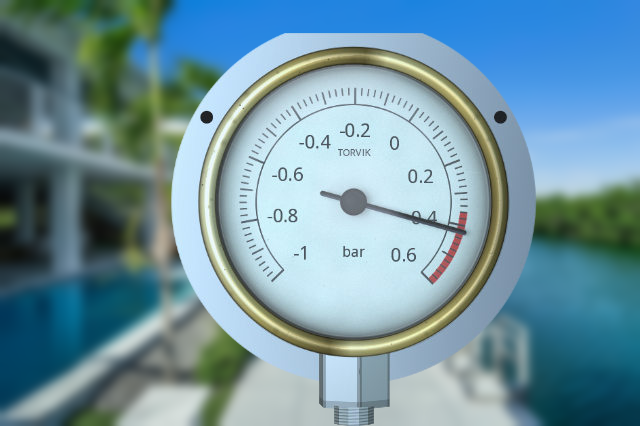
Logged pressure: 0.42 bar
